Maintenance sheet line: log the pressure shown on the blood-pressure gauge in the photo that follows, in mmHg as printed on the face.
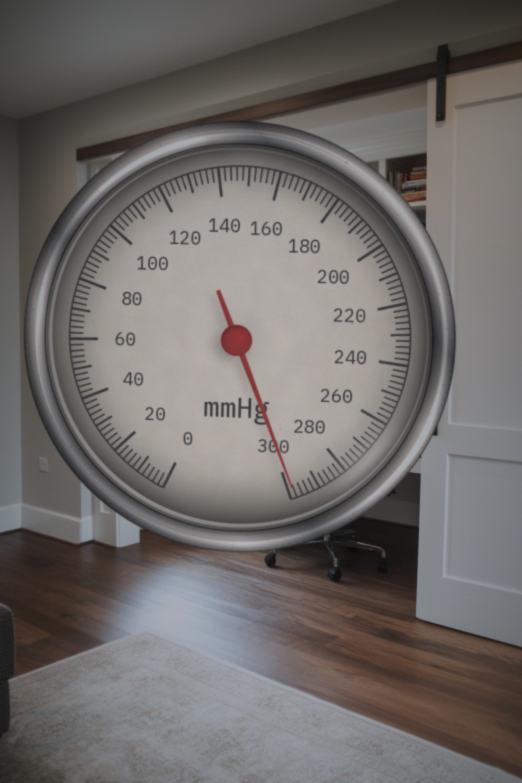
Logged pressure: 298 mmHg
